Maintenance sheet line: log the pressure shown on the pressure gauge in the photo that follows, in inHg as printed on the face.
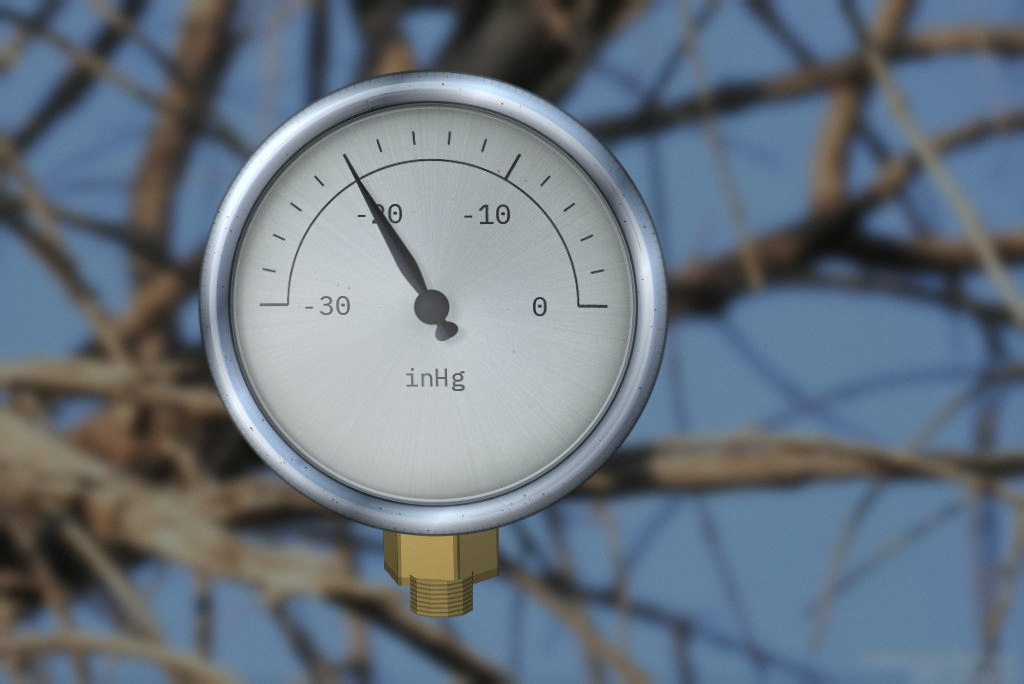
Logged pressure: -20 inHg
